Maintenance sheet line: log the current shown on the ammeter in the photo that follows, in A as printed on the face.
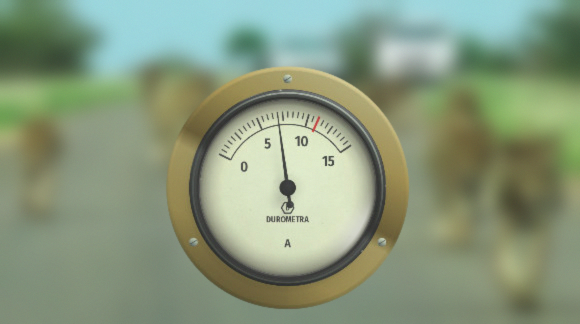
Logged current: 7 A
